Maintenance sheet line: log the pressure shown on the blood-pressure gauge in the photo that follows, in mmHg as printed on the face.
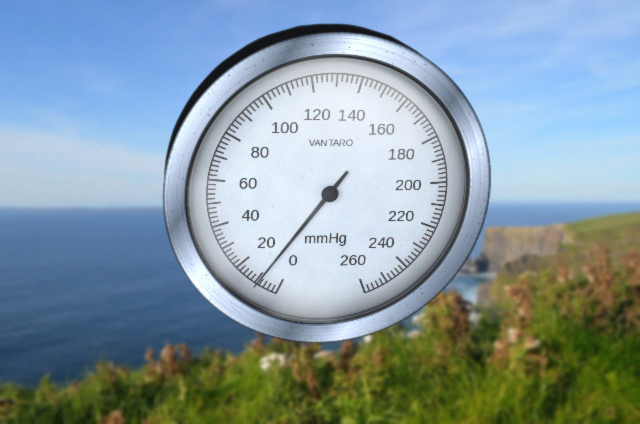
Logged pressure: 10 mmHg
